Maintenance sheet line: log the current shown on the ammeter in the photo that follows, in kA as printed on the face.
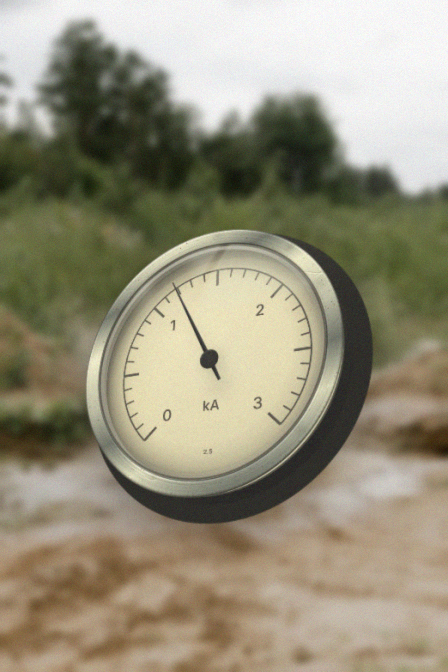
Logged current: 1.2 kA
